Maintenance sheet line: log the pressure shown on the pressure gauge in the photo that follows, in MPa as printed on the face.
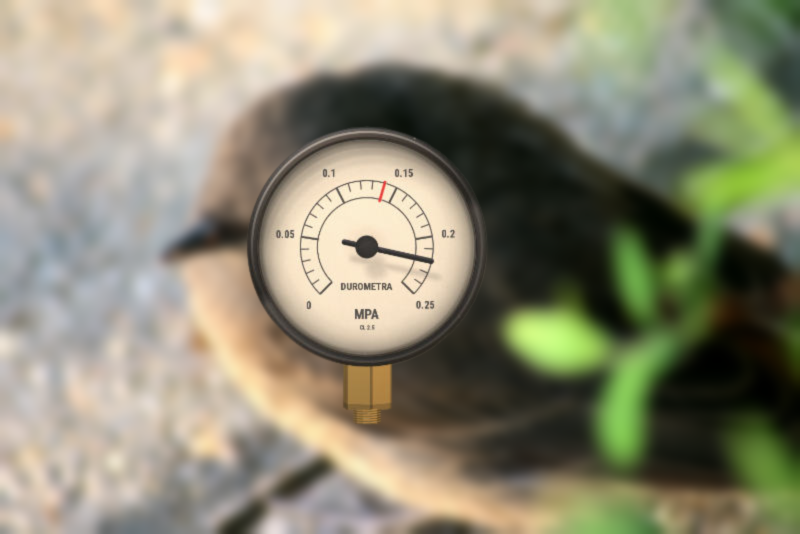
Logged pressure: 0.22 MPa
